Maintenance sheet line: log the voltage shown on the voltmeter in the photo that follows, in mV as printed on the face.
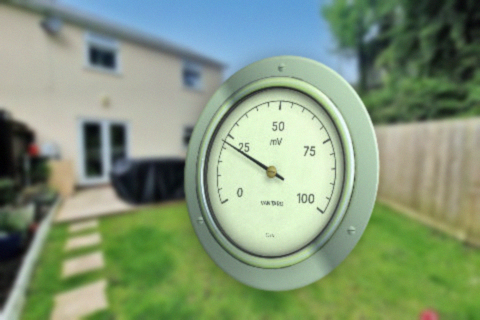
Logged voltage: 22.5 mV
